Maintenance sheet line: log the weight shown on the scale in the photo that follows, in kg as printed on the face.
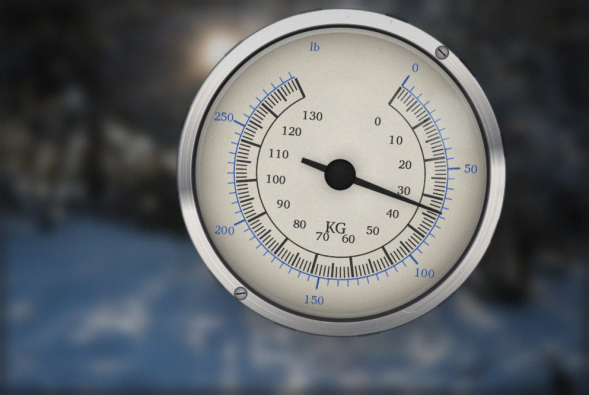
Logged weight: 33 kg
